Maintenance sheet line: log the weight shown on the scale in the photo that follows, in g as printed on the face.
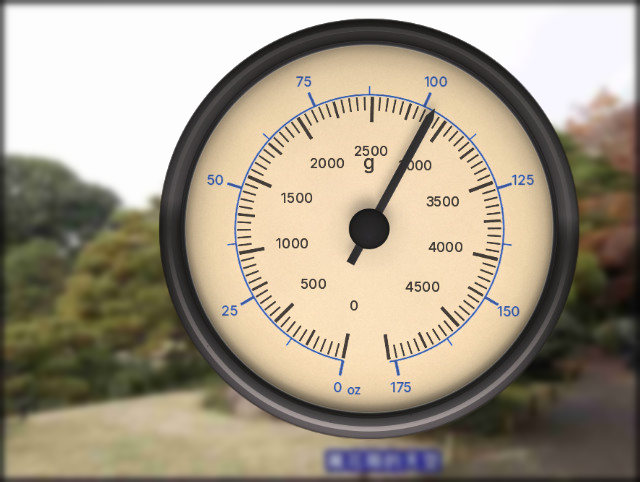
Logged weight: 2900 g
